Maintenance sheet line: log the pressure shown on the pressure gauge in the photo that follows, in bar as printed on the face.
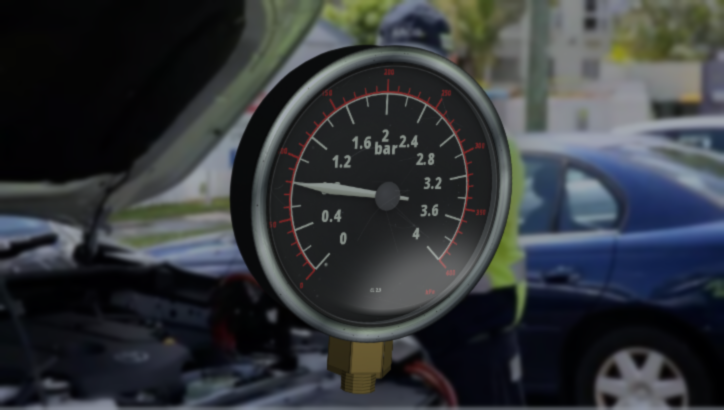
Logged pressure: 0.8 bar
